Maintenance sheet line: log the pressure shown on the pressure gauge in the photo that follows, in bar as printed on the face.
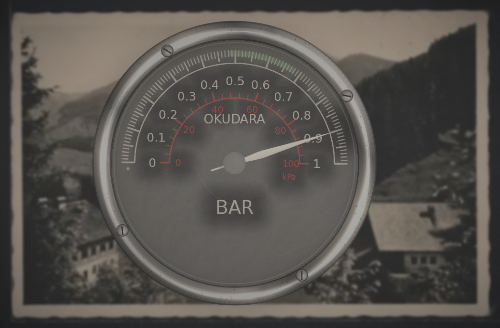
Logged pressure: 0.9 bar
